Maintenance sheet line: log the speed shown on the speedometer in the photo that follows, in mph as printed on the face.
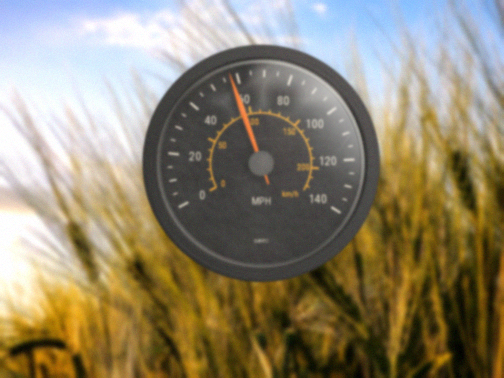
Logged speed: 57.5 mph
